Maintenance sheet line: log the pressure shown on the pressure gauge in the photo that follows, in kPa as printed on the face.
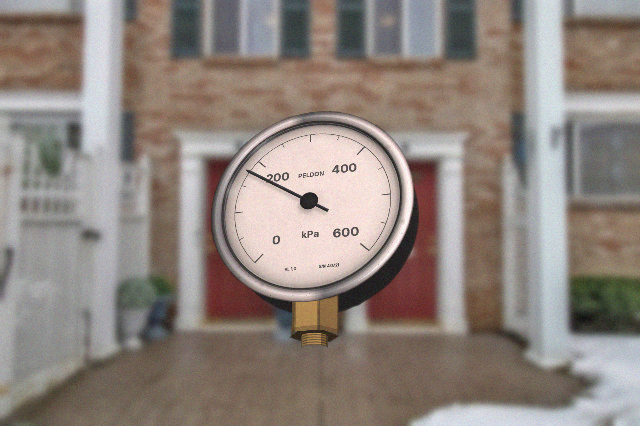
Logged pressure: 175 kPa
